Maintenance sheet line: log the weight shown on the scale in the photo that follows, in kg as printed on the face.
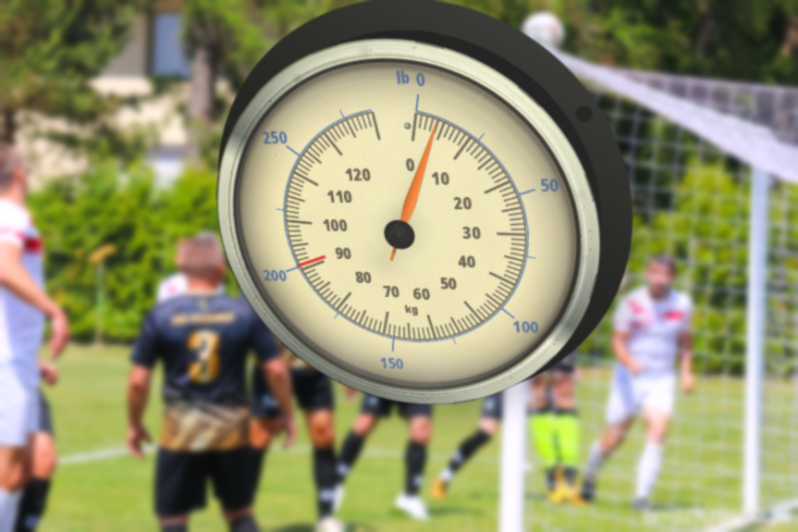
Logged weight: 4 kg
